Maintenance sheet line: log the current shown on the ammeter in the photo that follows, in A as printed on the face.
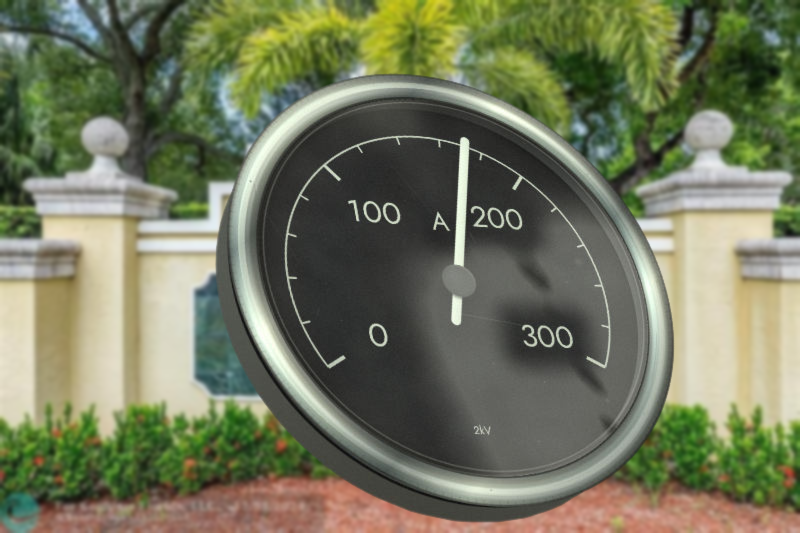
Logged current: 170 A
